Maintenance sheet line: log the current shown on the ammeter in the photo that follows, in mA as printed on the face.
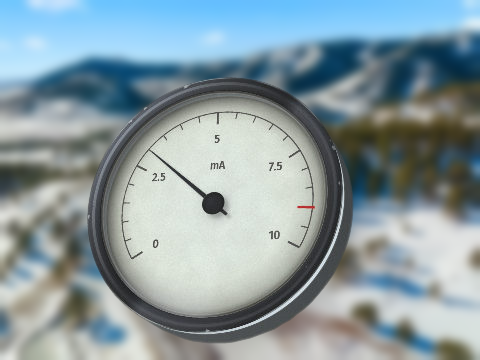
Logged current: 3 mA
